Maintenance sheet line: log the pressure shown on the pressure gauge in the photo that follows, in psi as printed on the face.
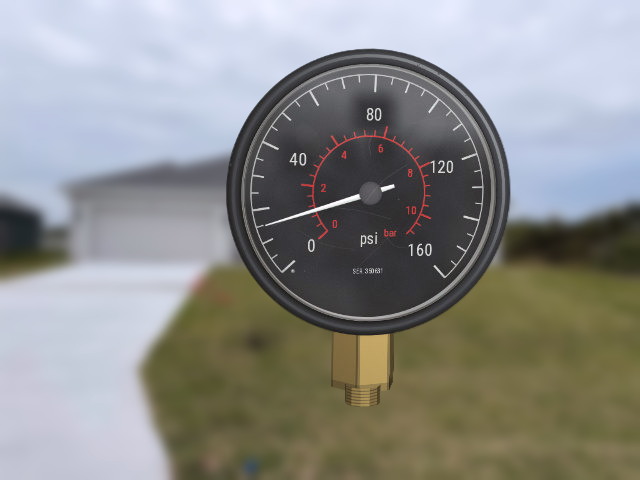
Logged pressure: 15 psi
